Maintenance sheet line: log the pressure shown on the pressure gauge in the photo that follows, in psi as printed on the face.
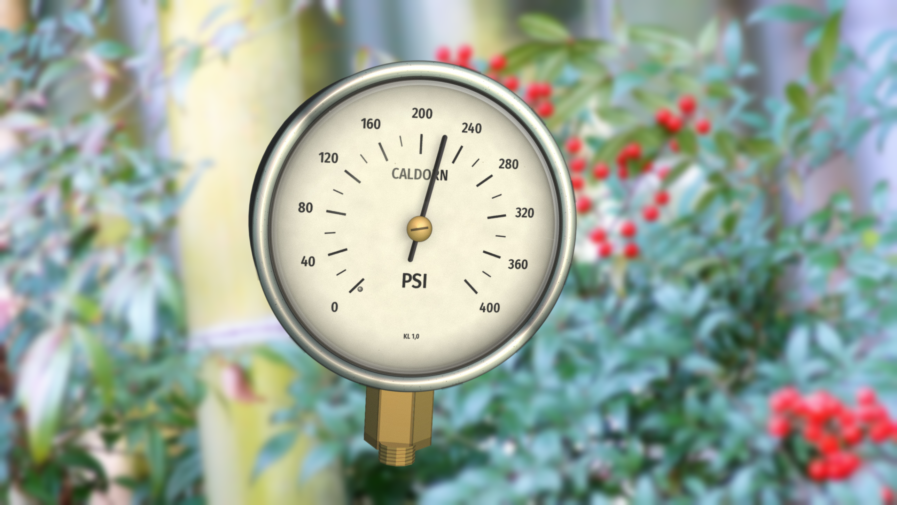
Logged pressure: 220 psi
